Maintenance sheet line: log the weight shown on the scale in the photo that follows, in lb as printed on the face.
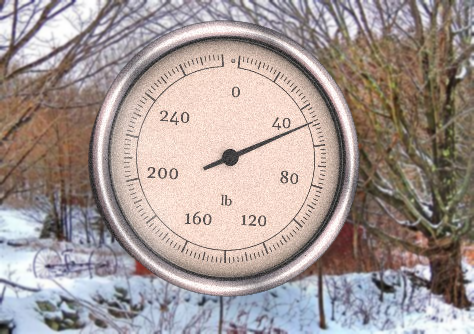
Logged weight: 48 lb
